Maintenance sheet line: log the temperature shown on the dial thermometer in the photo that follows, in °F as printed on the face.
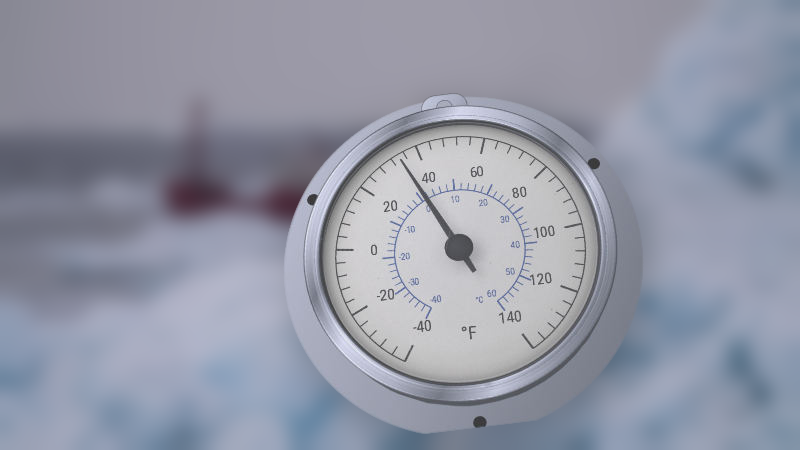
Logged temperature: 34 °F
